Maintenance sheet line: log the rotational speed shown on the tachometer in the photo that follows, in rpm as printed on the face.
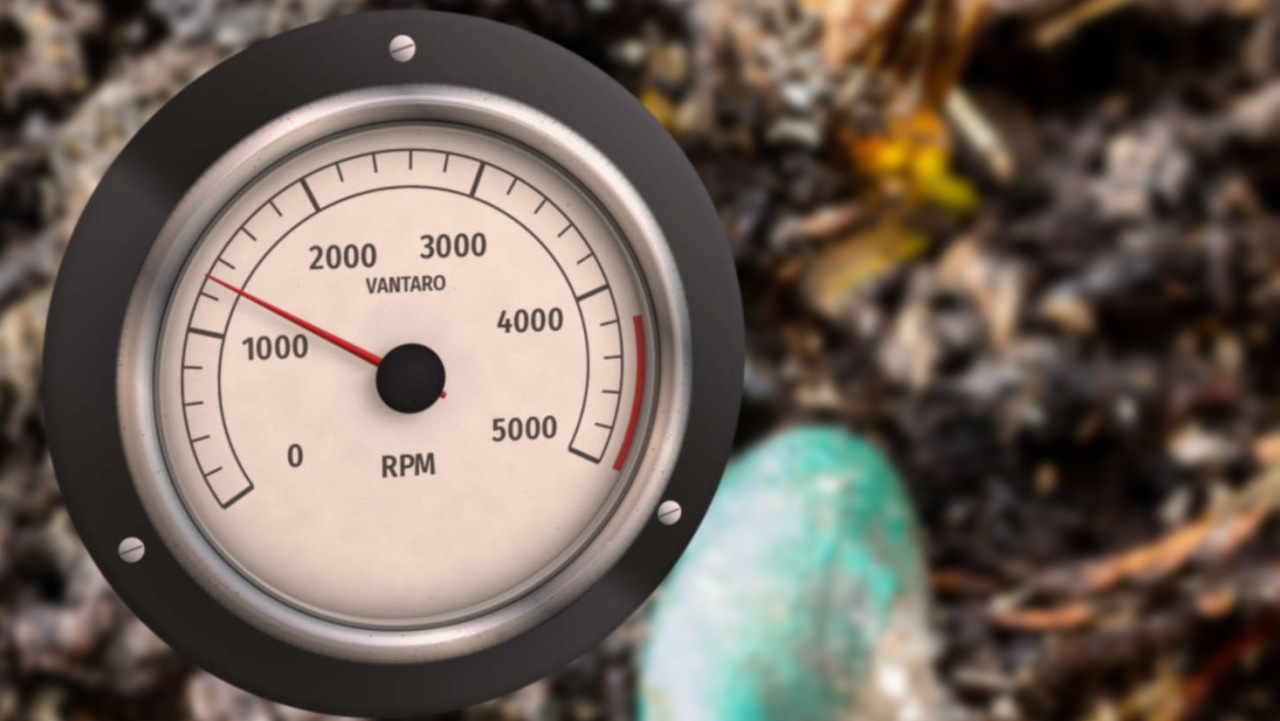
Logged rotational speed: 1300 rpm
